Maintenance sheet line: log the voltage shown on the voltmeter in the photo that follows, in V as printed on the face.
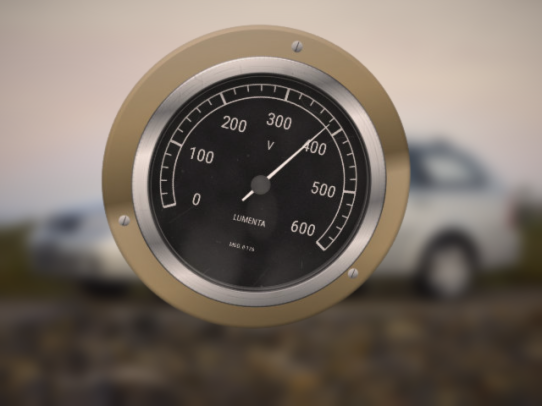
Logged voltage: 380 V
